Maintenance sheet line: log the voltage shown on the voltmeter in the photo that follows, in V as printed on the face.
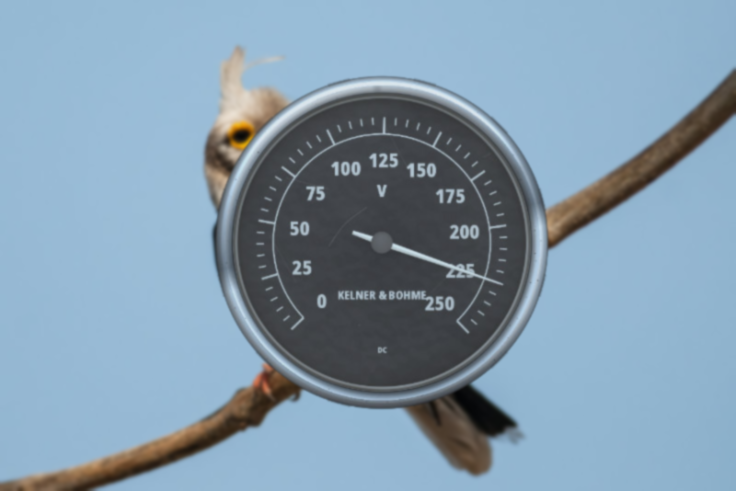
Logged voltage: 225 V
